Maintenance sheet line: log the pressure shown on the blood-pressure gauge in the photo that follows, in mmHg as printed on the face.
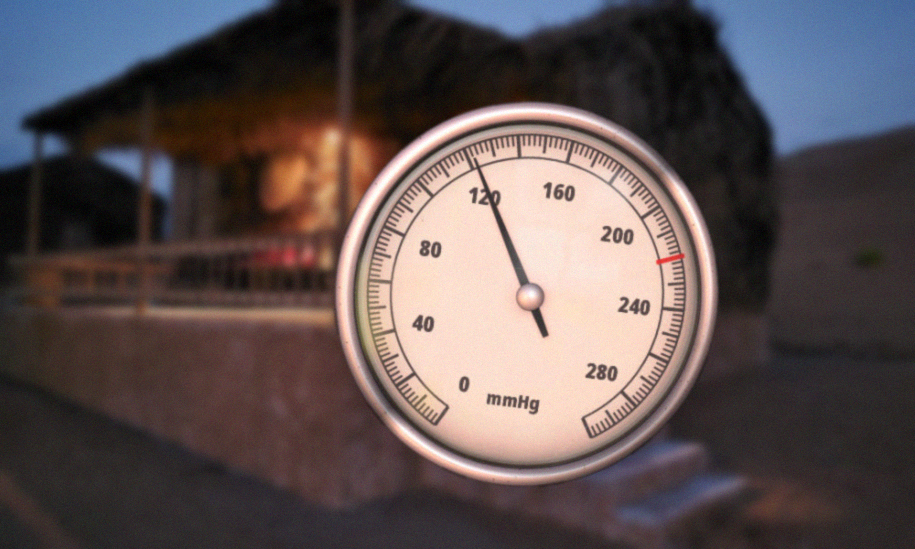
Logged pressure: 122 mmHg
